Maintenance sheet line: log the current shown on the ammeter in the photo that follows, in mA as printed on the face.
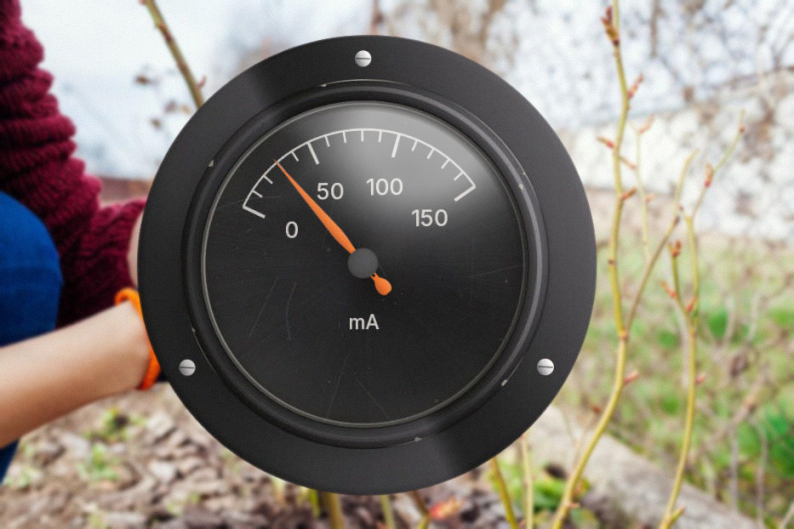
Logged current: 30 mA
